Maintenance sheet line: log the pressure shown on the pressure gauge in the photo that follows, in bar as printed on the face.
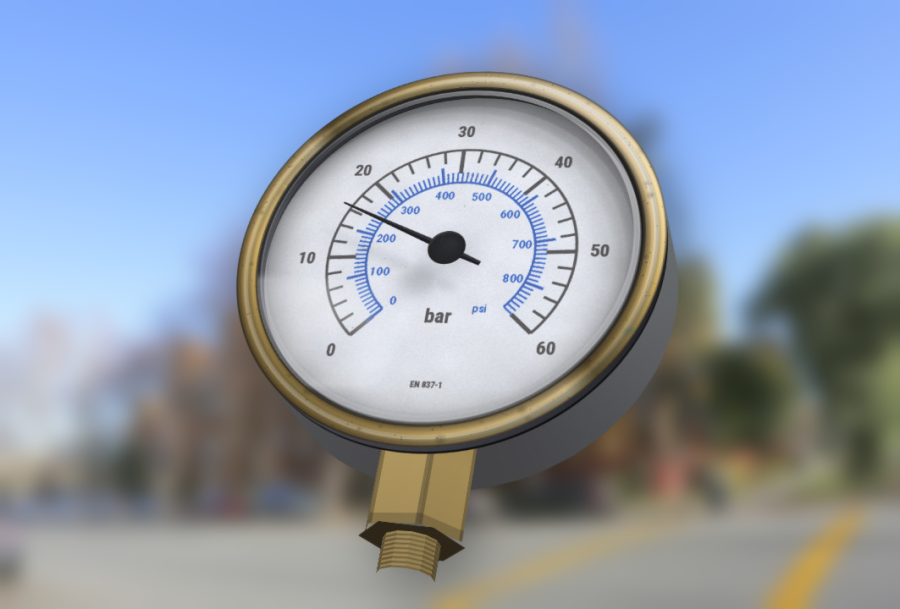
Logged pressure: 16 bar
